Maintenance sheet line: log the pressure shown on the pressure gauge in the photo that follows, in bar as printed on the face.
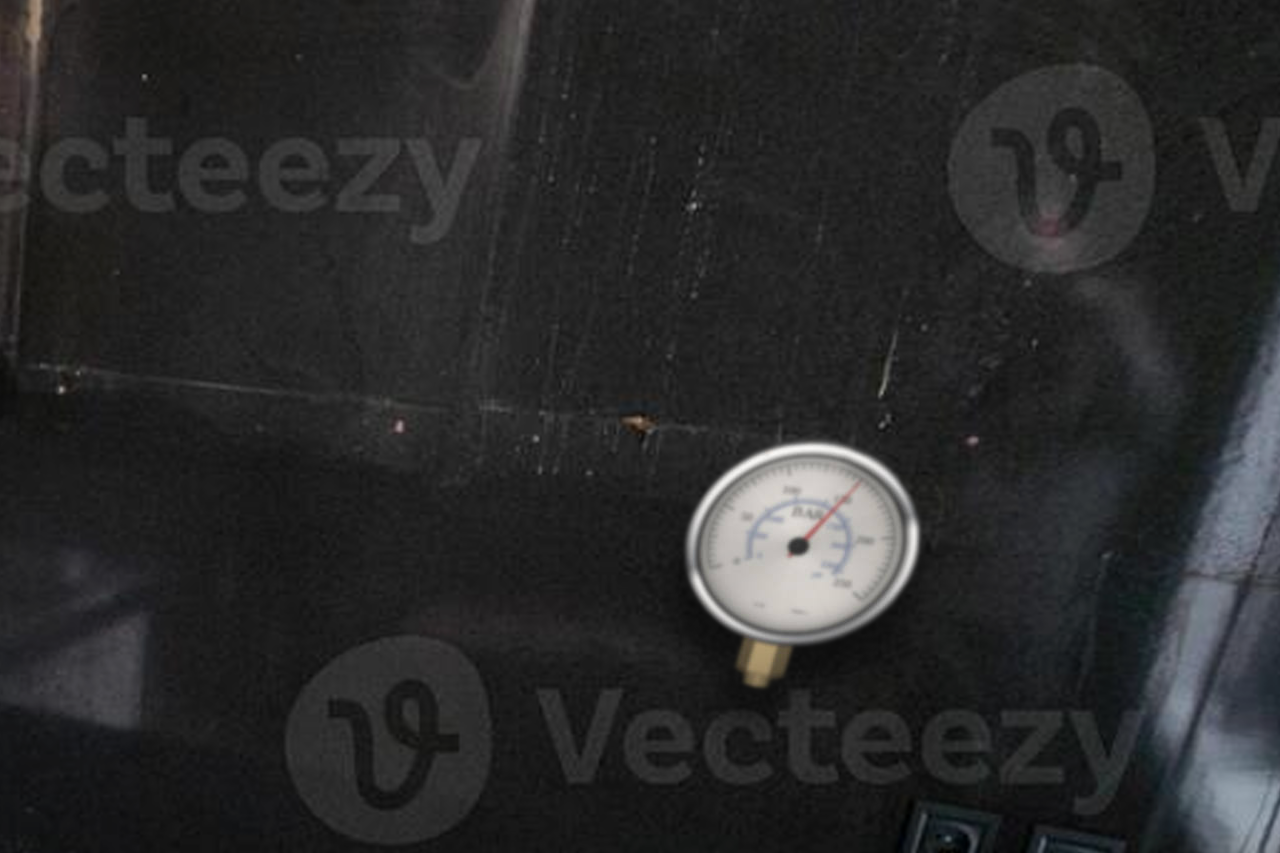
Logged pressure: 150 bar
